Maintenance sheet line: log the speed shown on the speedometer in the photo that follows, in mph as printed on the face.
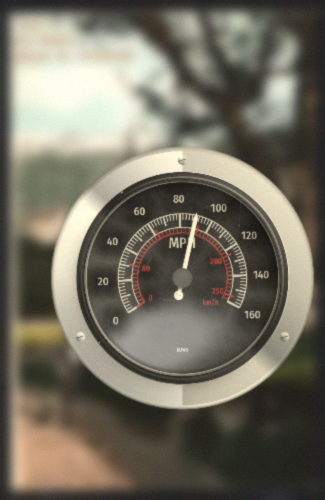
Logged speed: 90 mph
